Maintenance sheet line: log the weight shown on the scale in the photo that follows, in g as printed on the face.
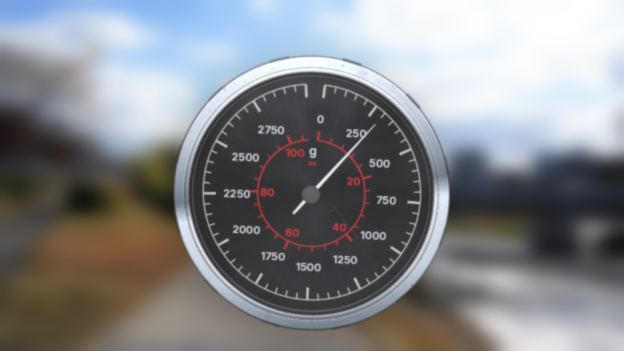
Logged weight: 300 g
